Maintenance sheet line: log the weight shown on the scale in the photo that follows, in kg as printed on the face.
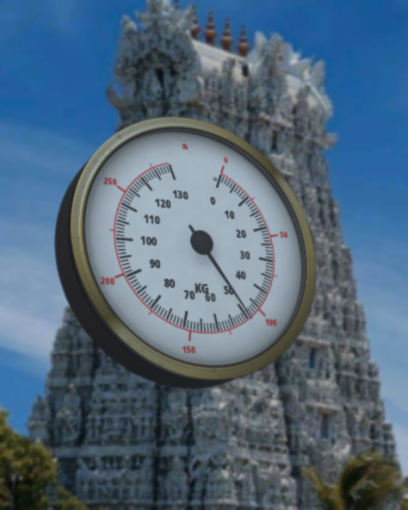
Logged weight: 50 kg
